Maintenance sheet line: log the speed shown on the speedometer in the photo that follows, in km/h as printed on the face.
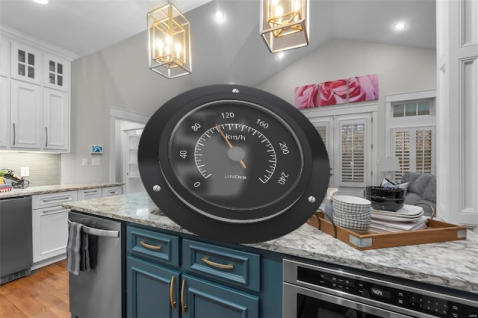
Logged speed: 100 km/h
